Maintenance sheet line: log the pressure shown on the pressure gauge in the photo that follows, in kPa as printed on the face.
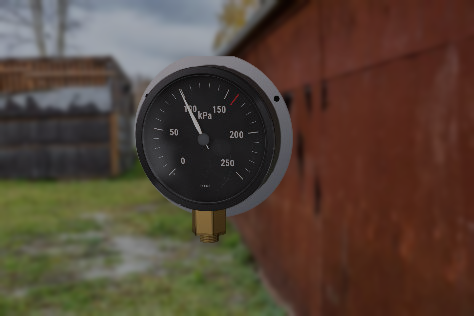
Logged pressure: 100 kPa
